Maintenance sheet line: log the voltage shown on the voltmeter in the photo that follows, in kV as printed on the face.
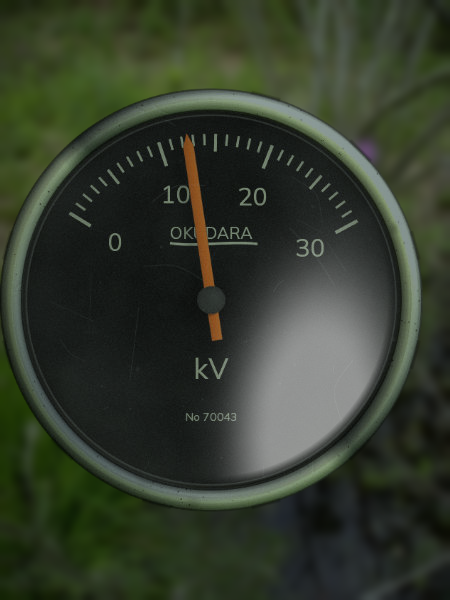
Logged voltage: 12.5 kV
